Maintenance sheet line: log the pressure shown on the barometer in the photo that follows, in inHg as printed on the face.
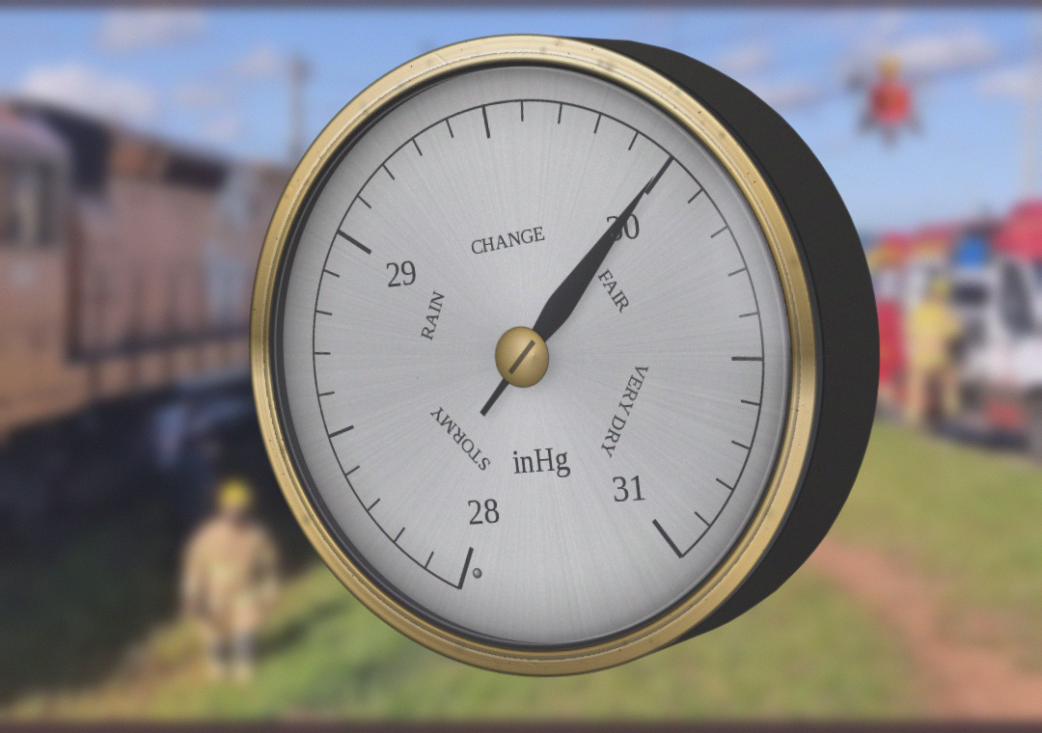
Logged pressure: 30 inHg
